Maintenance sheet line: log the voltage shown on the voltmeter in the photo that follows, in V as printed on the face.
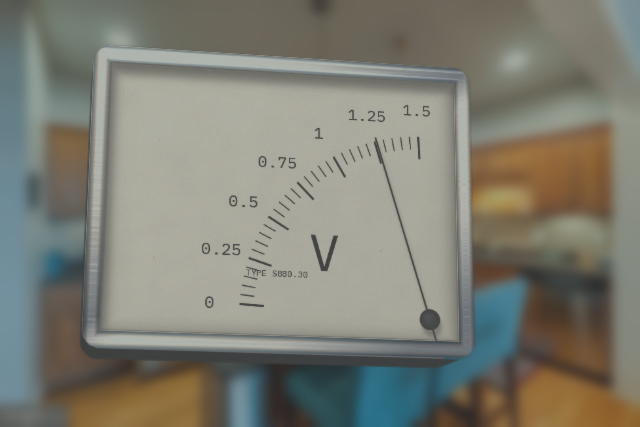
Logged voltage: 1.25 V
